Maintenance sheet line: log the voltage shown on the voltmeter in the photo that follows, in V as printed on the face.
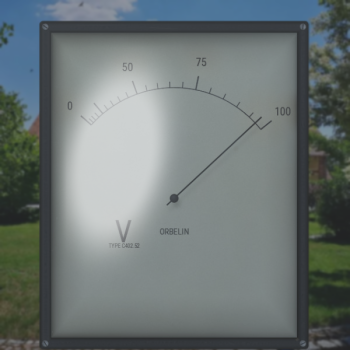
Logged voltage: 97.5 V
